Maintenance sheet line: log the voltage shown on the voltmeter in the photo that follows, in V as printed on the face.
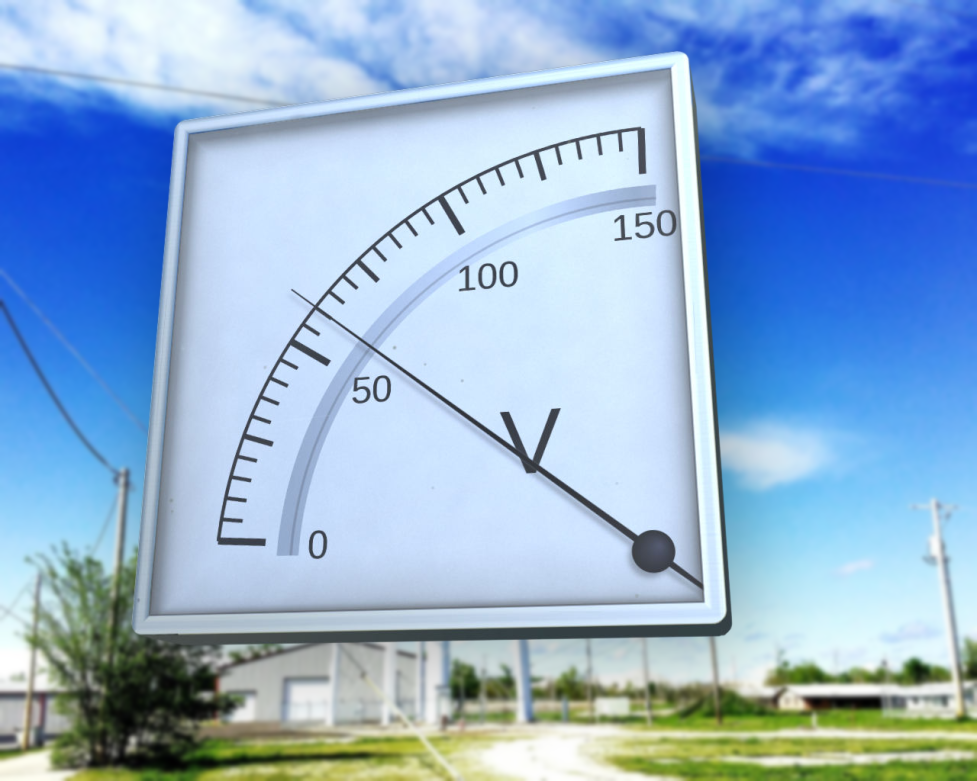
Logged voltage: 60 V
